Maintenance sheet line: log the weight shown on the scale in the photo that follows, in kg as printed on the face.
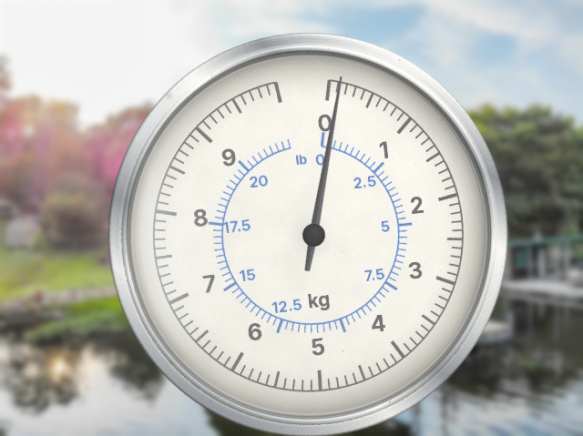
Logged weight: 0.1 kg
